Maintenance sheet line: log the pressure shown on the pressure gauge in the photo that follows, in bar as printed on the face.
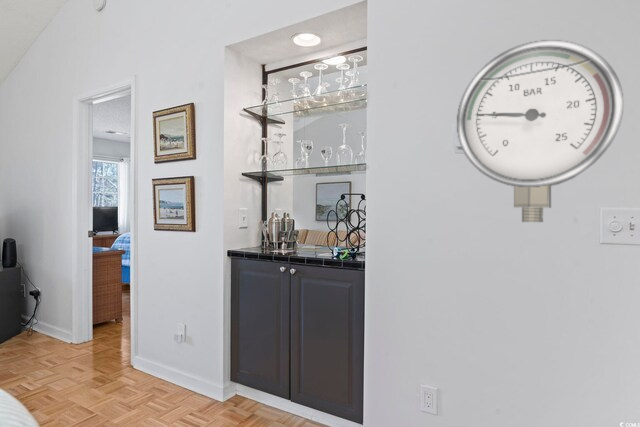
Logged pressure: 5 bar
